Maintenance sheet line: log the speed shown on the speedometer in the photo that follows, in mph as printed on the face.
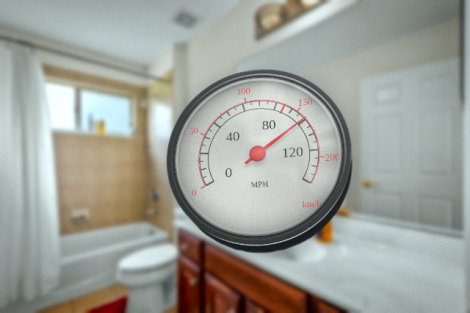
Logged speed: 100 mph
